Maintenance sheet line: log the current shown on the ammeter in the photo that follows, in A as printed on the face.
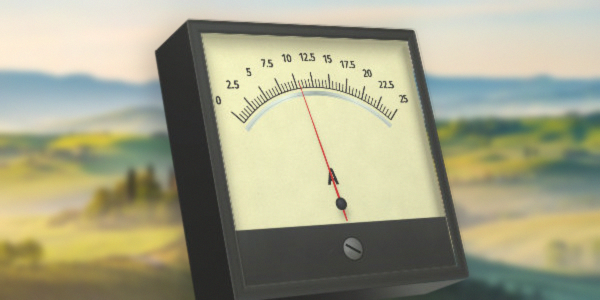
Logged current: 10 A
